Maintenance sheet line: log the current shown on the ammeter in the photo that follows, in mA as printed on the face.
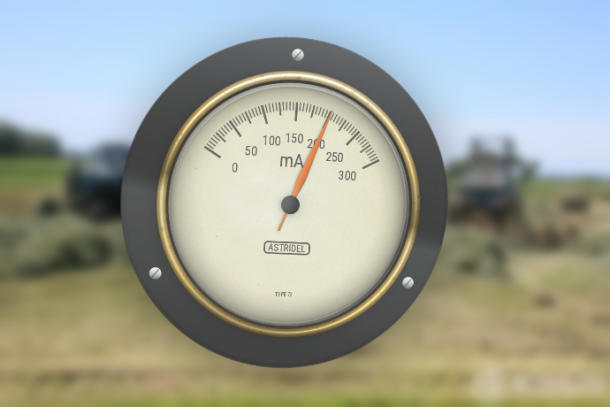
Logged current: 200 mA
